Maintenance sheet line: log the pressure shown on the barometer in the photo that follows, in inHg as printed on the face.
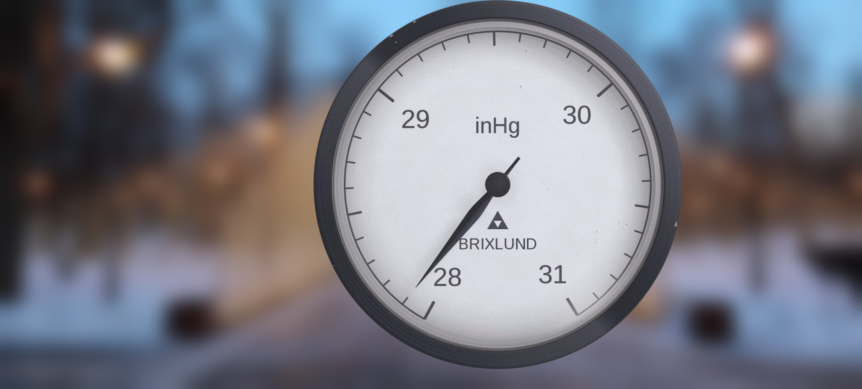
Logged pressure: 28.1 inHg
